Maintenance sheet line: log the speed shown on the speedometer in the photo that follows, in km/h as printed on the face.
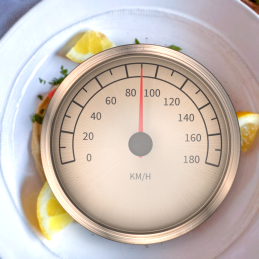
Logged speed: 90 km/h
